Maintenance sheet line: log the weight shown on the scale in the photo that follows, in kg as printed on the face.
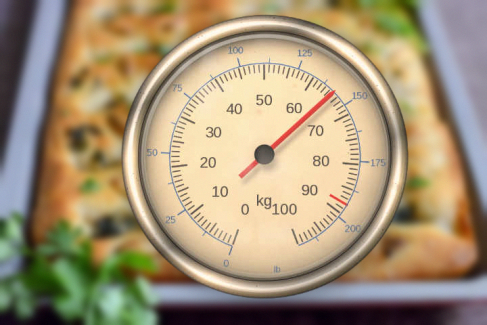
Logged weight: 65 kg
